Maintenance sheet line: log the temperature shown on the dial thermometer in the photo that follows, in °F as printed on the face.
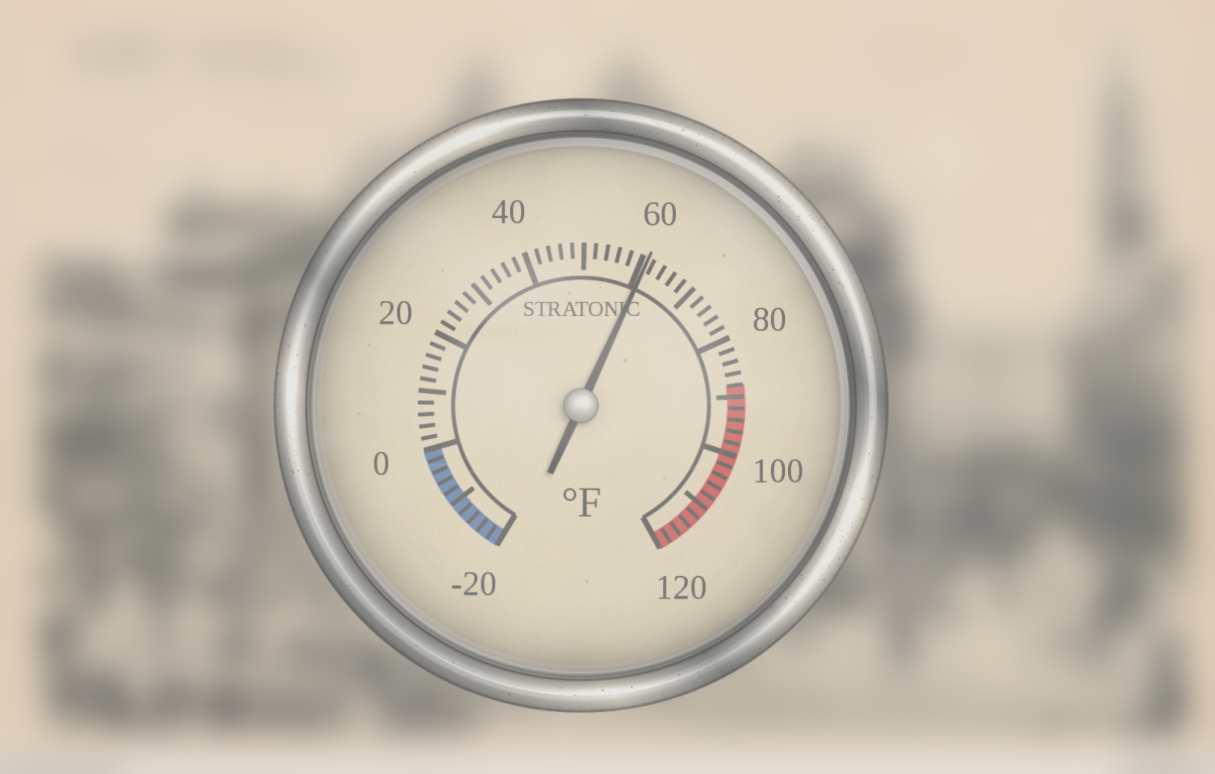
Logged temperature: 61 °F
